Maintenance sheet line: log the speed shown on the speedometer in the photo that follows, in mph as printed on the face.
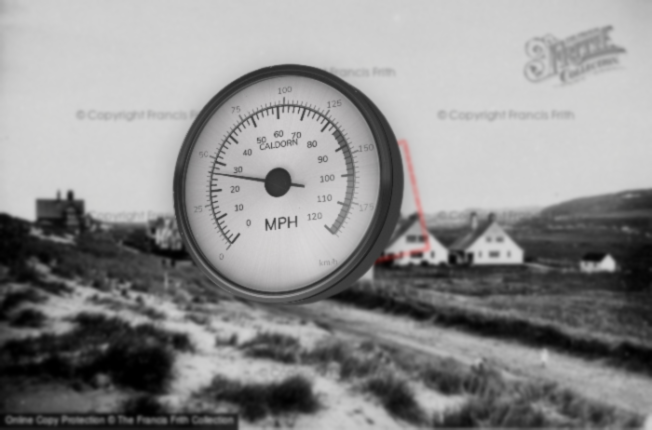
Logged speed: 26 mph
